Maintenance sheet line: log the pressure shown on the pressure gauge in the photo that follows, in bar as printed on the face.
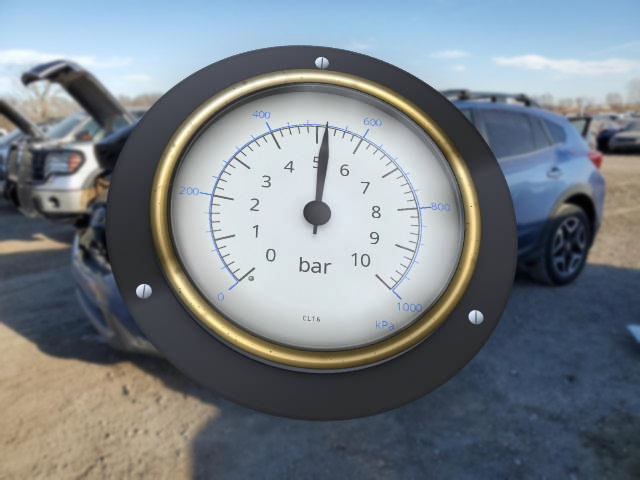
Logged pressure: 5.2 bar
